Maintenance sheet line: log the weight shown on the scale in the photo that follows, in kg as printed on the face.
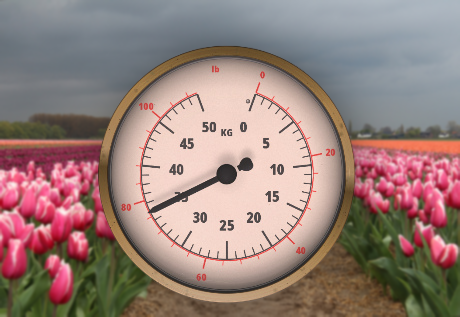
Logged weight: 35 kg
